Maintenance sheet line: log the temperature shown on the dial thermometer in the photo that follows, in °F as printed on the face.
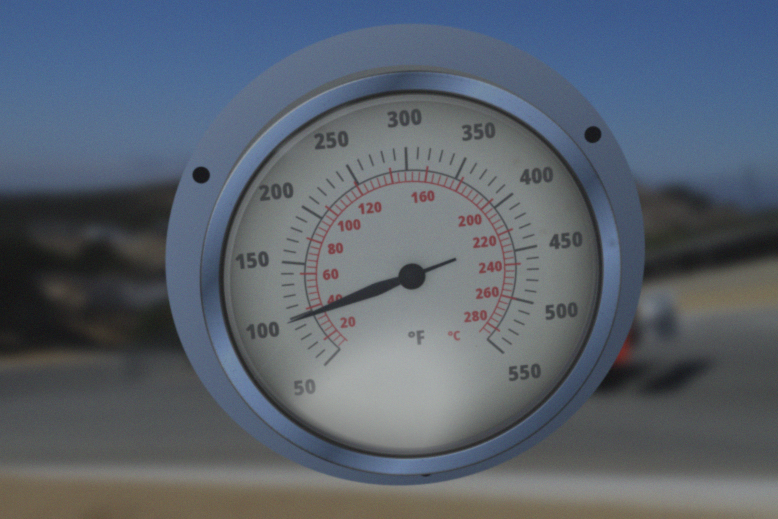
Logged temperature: 100 °F
